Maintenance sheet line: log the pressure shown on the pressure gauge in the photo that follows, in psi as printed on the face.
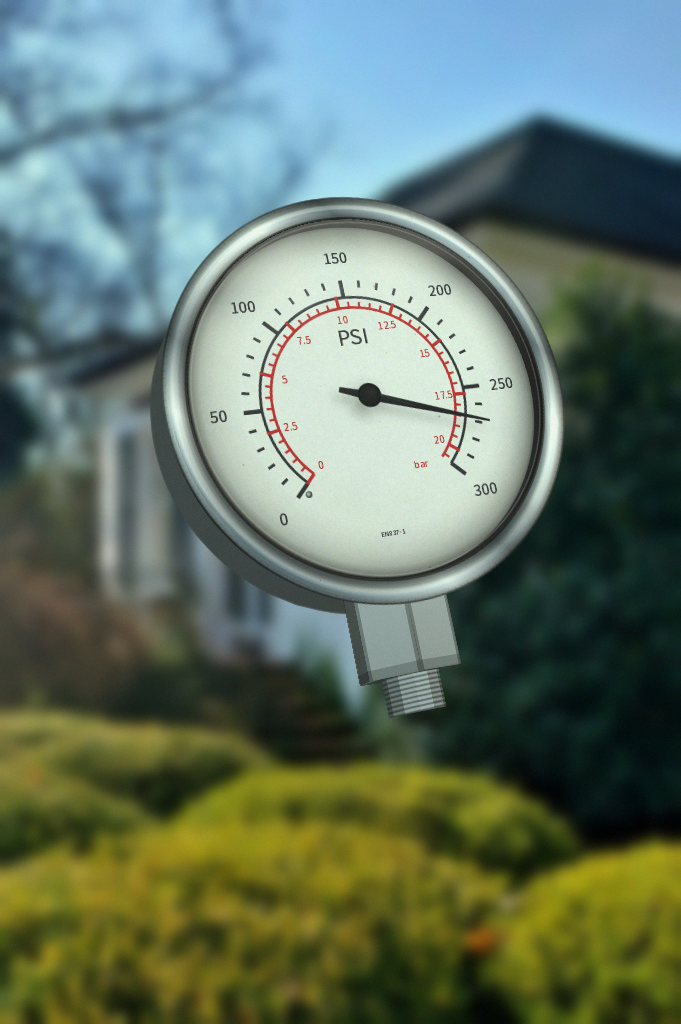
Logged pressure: 270 psi
